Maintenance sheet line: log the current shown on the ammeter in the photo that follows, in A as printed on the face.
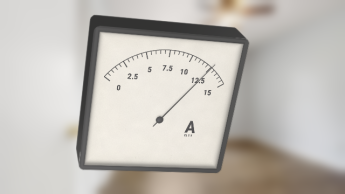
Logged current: 12.5 A
